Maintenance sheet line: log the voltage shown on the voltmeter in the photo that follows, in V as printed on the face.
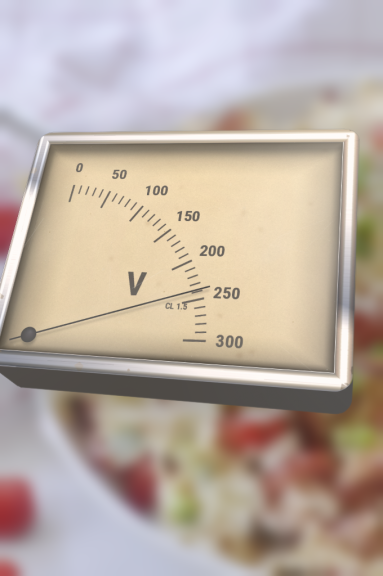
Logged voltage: 240 V
